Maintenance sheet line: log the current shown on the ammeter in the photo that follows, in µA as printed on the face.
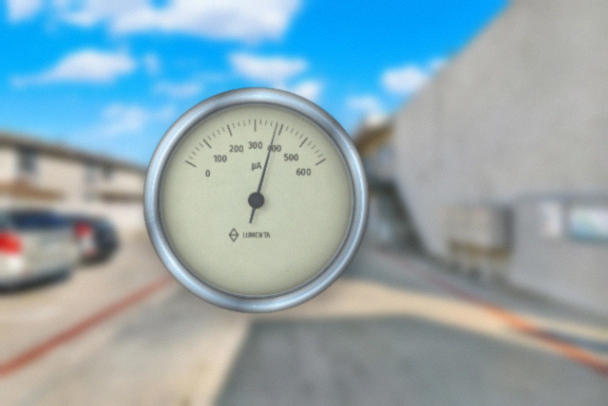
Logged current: 380 µA
